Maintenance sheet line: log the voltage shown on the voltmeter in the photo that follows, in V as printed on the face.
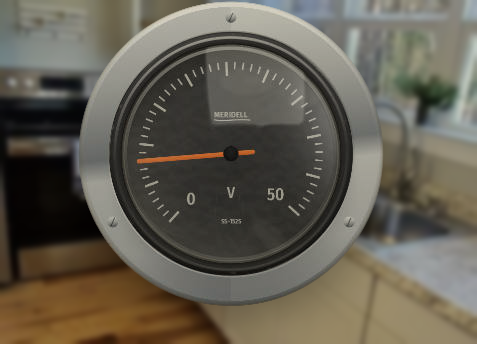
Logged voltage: 8 V
